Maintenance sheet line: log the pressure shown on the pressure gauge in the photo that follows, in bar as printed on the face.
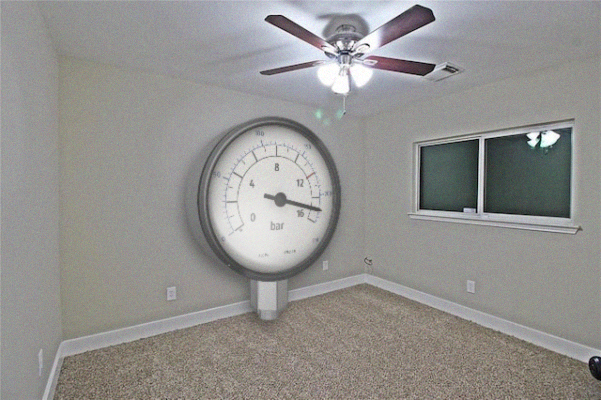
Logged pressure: 15 bar
